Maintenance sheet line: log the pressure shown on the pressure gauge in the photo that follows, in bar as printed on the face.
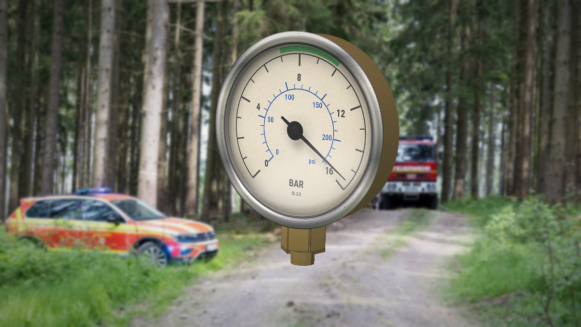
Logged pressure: 15.5 bar
